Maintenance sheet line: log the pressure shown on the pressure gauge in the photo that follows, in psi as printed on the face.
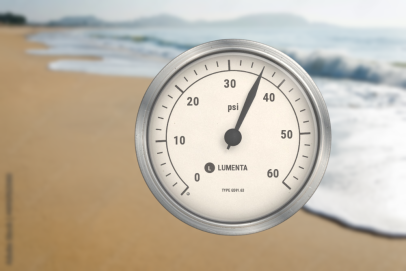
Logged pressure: 36 psi
